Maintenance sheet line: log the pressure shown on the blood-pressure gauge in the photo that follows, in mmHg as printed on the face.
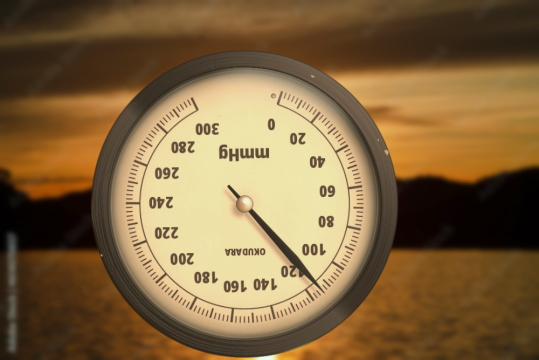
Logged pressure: 114 mmHg
